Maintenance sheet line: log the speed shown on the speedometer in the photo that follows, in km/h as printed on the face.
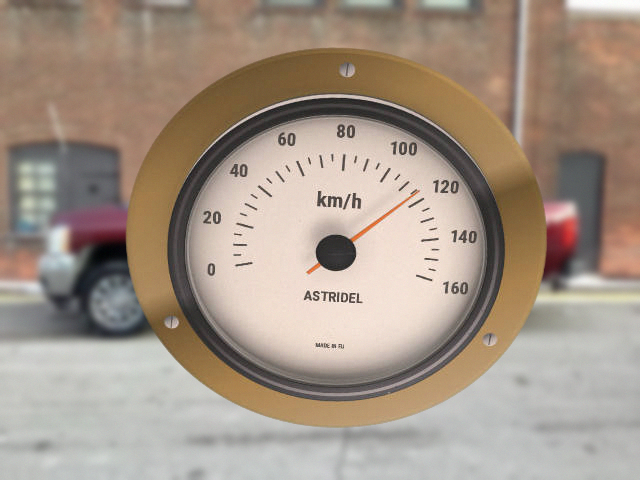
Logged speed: 115 km/h
